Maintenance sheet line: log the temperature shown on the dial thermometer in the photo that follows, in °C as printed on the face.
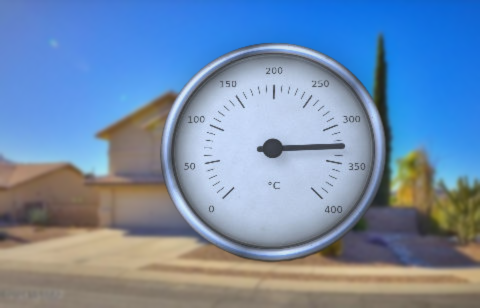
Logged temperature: 330 °C
